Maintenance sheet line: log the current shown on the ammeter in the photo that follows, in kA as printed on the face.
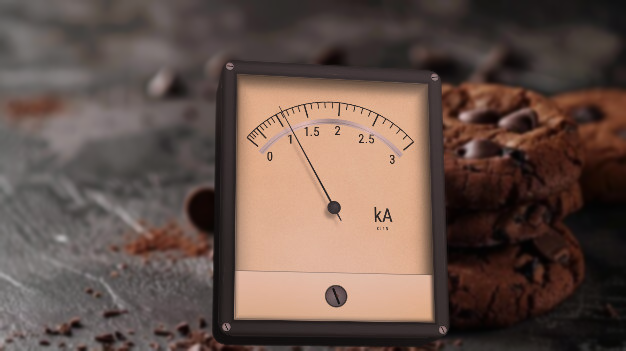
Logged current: 1.1 kA
